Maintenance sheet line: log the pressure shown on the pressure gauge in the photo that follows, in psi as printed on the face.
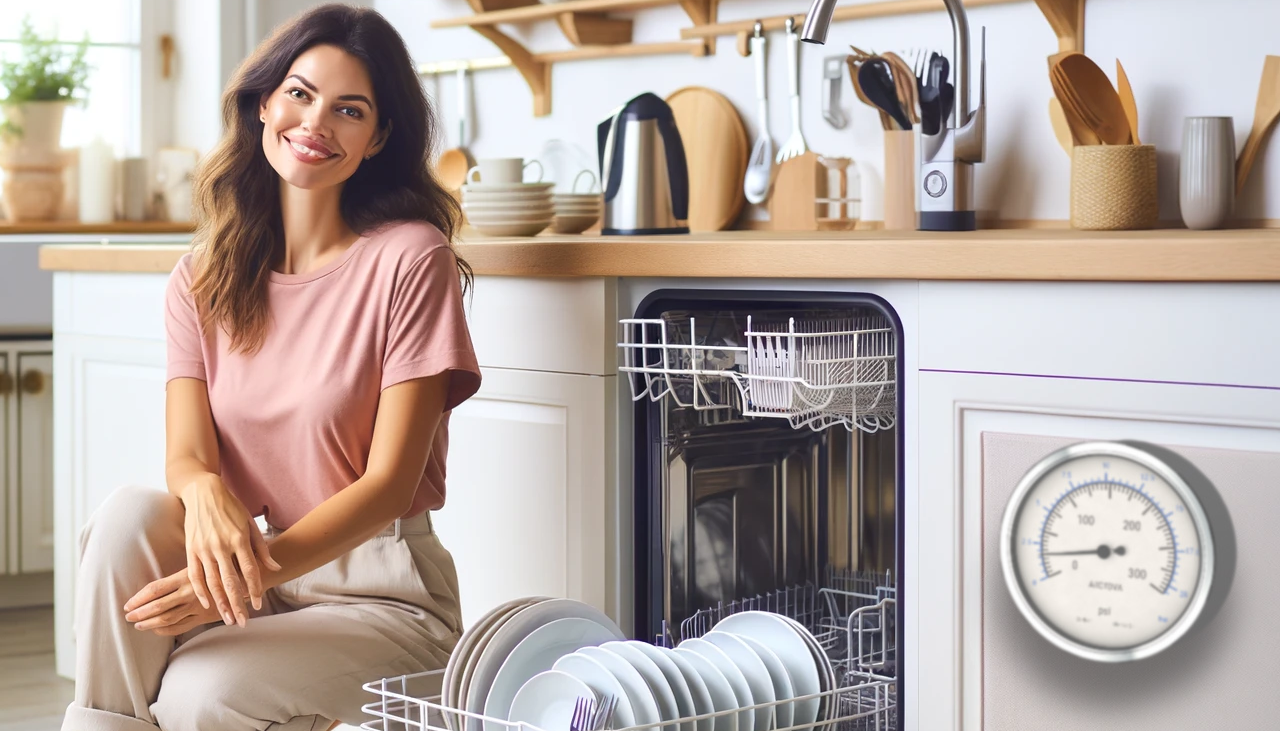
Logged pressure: 25 psi
